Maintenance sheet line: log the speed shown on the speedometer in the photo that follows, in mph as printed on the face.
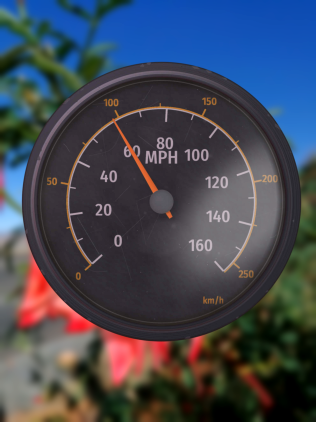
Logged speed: 60 mph
